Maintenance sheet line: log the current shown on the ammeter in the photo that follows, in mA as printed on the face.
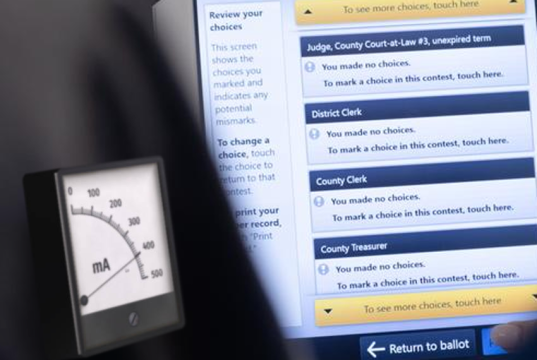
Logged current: 400 mA
